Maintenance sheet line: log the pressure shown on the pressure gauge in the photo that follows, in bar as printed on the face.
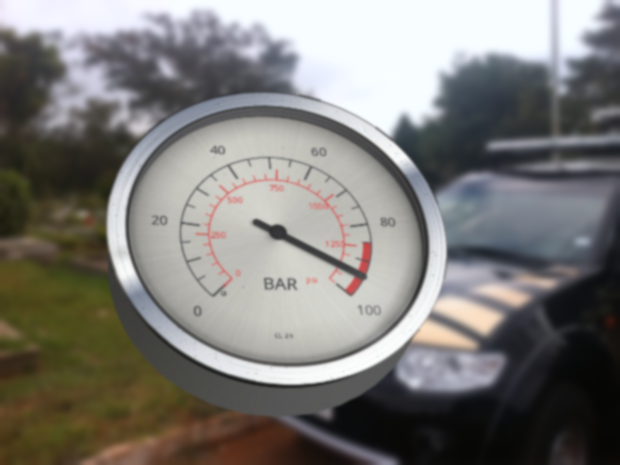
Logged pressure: 95 bar
